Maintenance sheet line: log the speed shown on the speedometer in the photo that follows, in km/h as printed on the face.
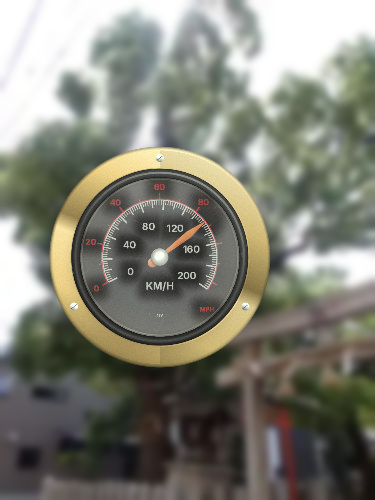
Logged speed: 140 km/h
